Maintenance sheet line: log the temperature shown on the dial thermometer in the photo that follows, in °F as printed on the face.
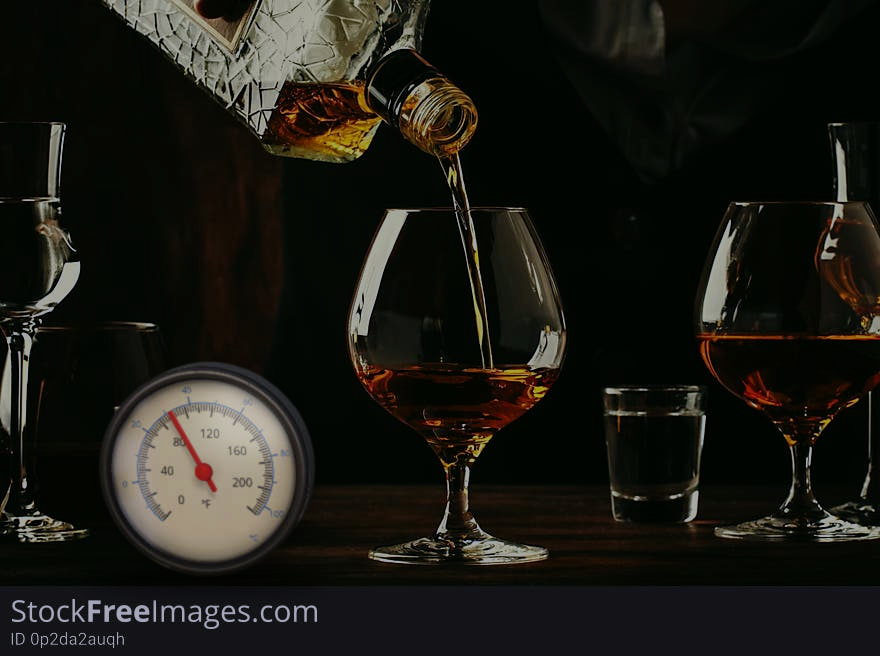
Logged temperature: 90 °F
